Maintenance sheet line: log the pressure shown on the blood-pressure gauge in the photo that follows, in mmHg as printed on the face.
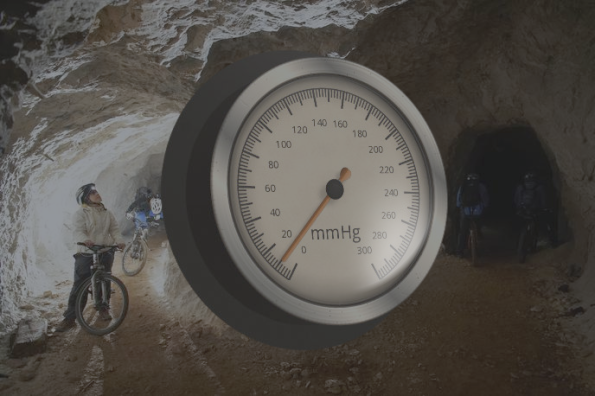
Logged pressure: 10 mmHg
